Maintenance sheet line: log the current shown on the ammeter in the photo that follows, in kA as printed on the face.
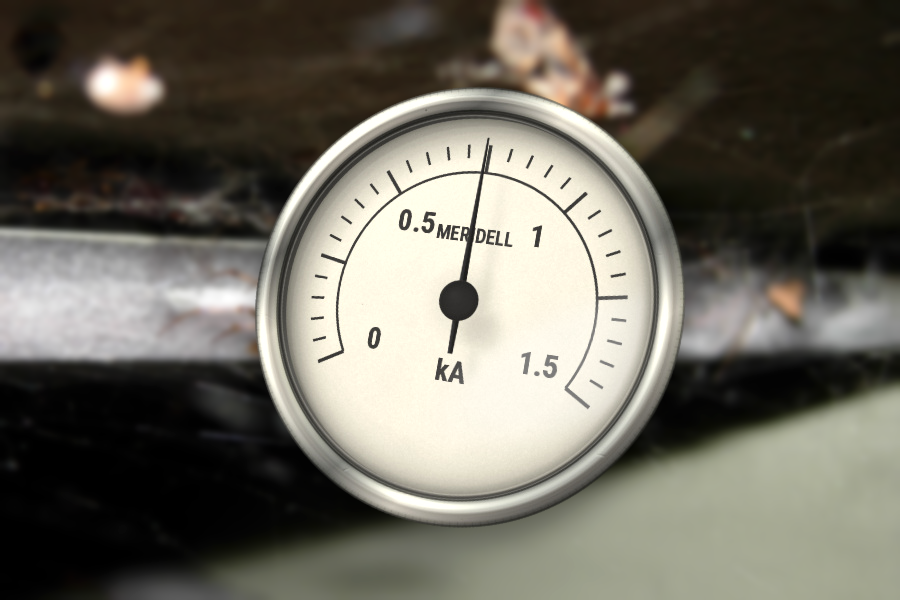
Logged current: 0.75 kA
